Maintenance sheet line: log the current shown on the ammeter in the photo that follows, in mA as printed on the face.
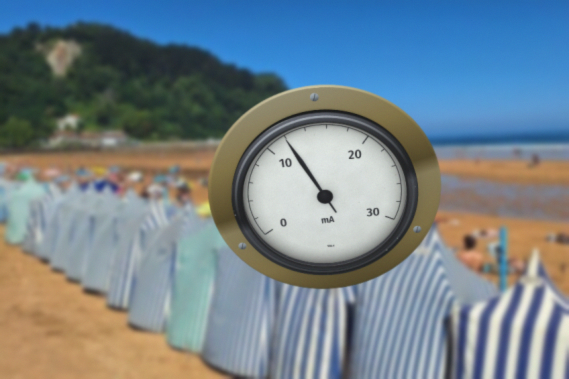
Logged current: 12 mA
